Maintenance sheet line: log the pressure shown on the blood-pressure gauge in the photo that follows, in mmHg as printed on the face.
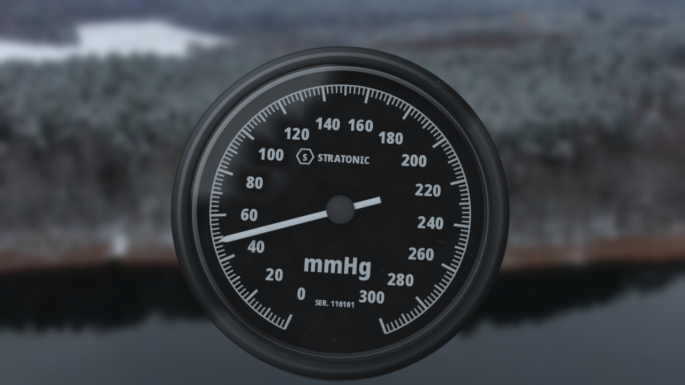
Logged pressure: 48 mmHg
